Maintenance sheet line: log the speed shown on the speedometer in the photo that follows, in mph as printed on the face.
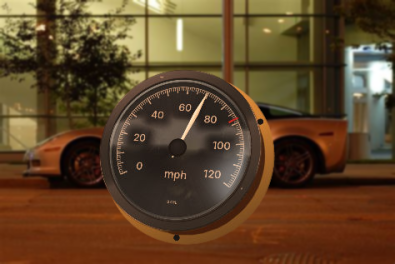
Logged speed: 70 mph
